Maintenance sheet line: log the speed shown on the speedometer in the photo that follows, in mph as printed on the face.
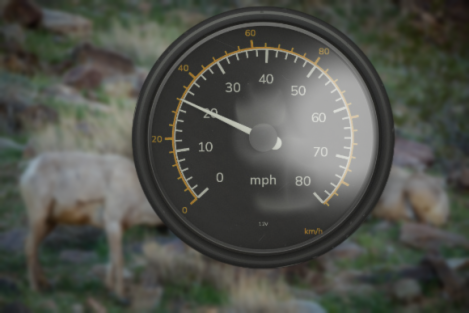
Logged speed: 20 mph
